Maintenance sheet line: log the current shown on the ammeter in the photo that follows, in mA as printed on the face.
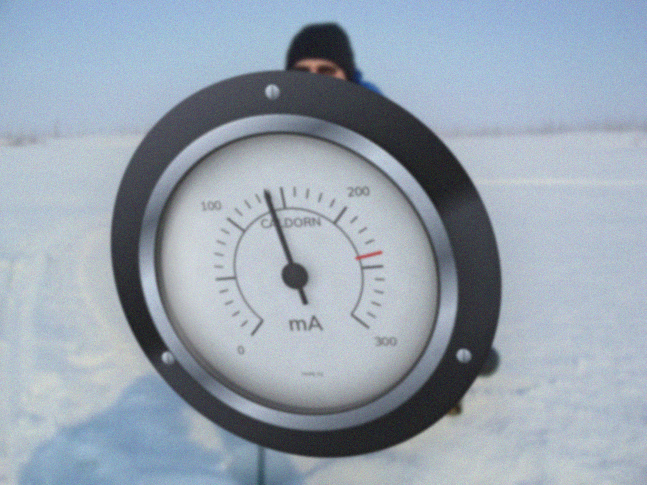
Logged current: 140 mA
